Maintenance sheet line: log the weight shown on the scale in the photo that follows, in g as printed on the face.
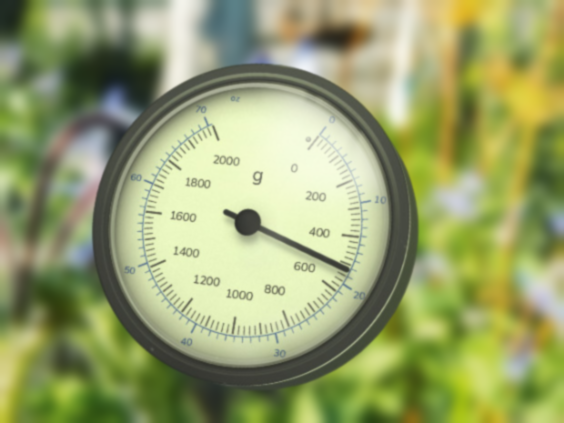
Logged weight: 520 g
